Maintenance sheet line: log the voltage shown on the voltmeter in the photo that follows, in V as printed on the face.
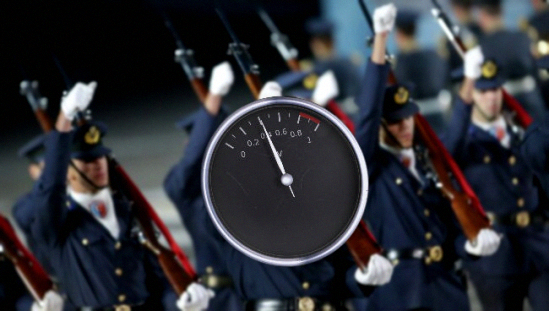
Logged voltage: 0.4 V
